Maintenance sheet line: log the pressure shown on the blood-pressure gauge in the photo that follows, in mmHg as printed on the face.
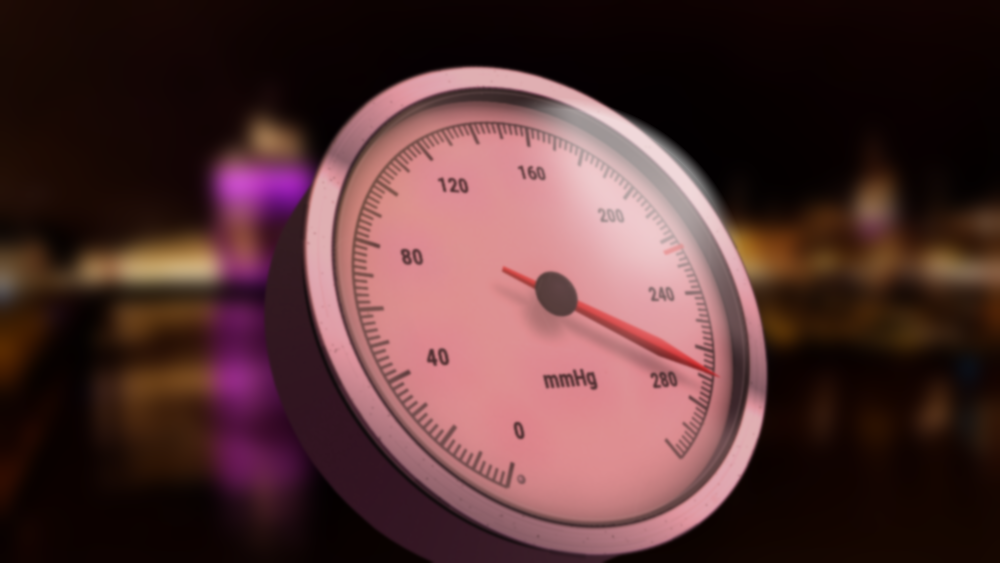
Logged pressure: 270 mmHg
